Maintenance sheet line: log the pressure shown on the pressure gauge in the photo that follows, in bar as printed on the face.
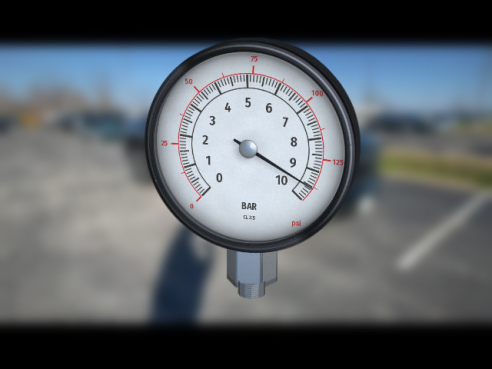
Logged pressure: 9.5 bar
